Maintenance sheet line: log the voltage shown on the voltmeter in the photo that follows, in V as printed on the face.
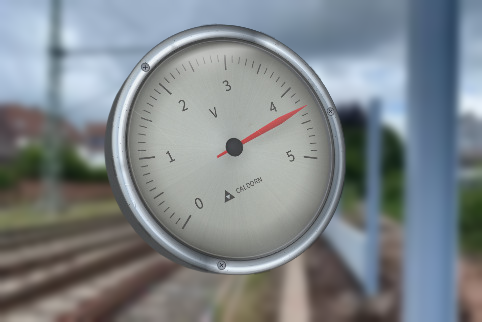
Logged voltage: 4.3 V
